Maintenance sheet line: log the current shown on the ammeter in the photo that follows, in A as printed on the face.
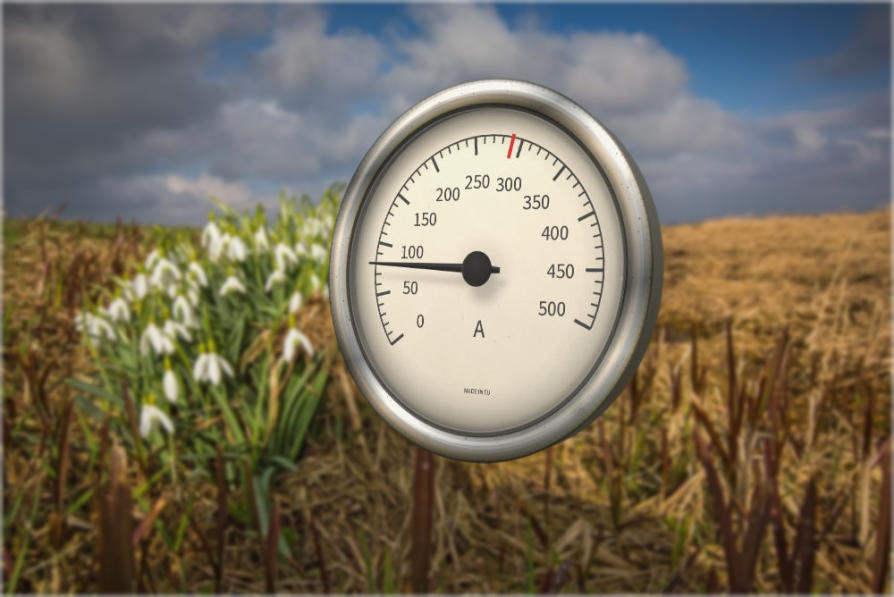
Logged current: 80 A
